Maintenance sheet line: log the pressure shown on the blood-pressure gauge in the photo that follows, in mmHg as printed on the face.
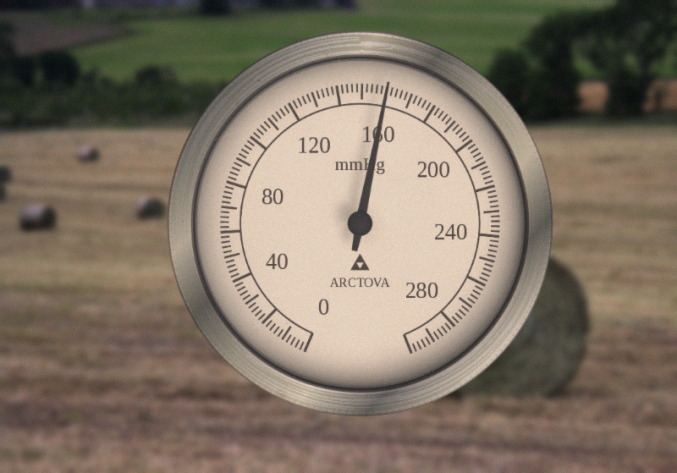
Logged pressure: 160 mmHg
